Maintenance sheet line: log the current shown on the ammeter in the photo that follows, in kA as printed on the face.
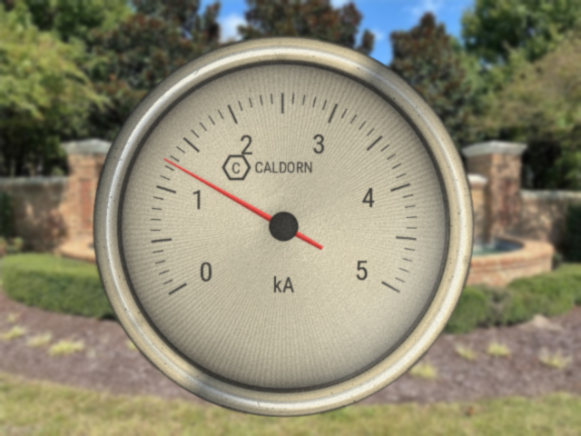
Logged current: 1.25 kA
